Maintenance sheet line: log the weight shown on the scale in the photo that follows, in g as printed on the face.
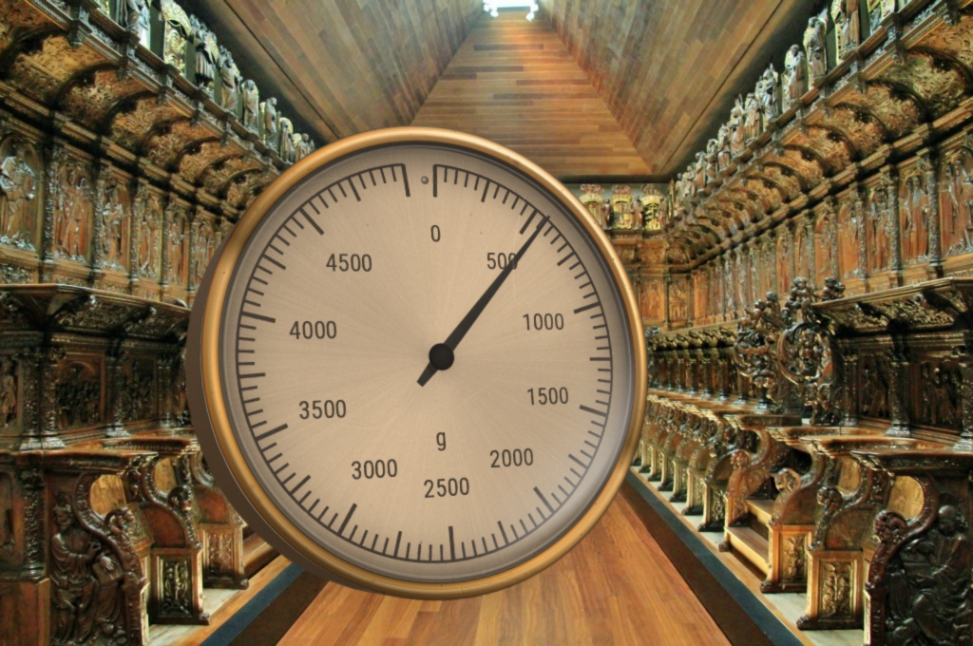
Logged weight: 550 g
